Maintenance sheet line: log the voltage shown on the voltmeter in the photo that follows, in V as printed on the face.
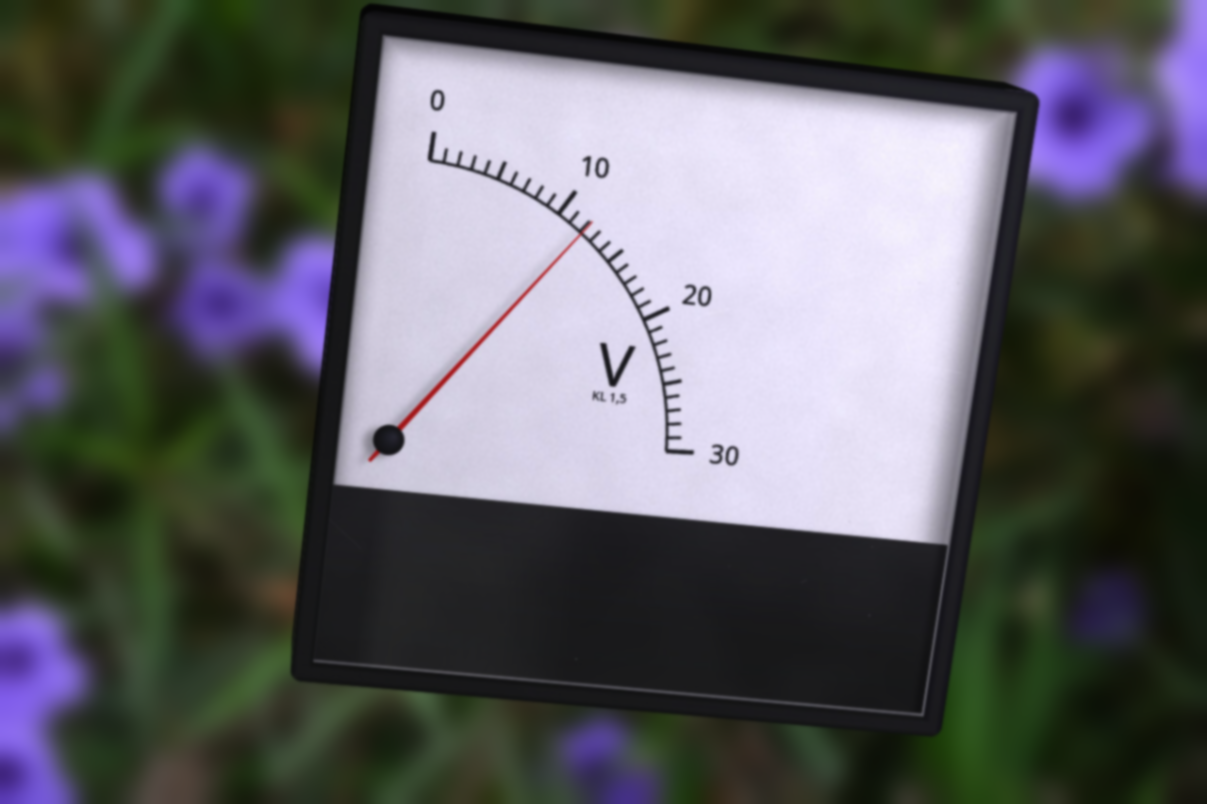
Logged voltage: 12 V
